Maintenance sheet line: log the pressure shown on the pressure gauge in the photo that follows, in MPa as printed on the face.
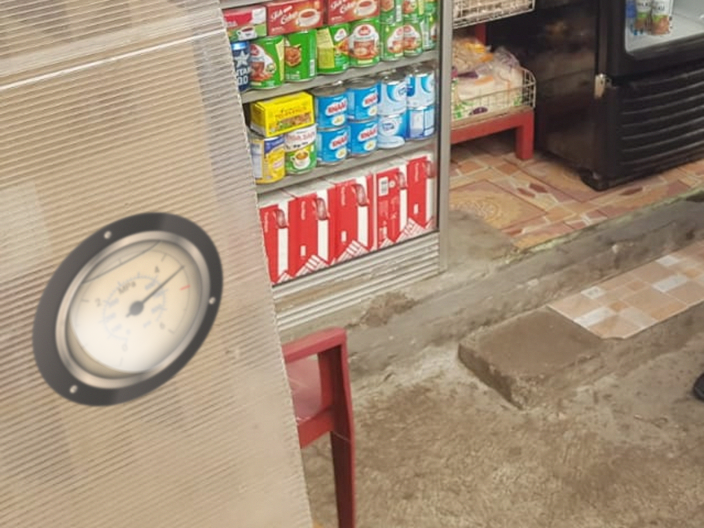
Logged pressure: 4.5 MPa
